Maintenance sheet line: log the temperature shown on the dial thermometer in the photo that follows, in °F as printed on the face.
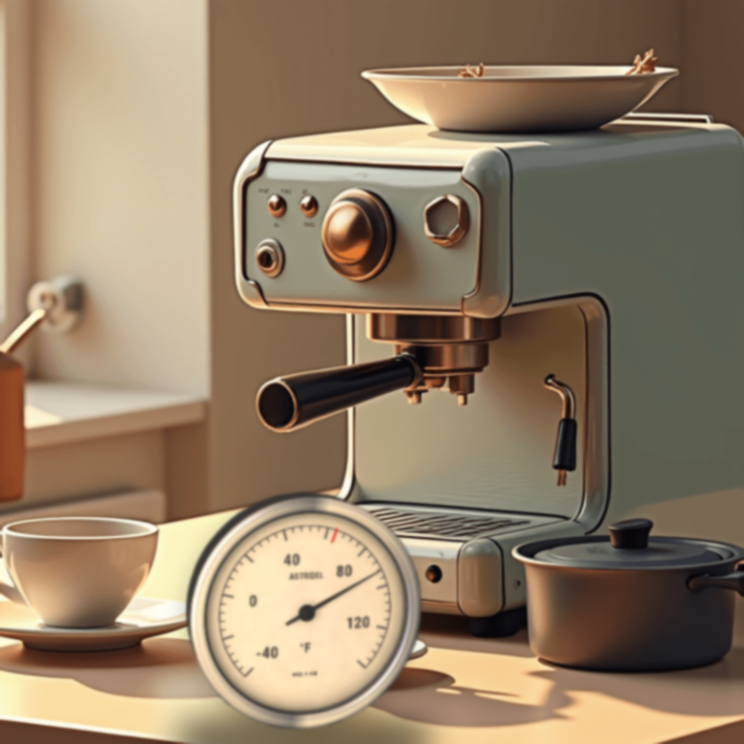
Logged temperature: 92 °F
